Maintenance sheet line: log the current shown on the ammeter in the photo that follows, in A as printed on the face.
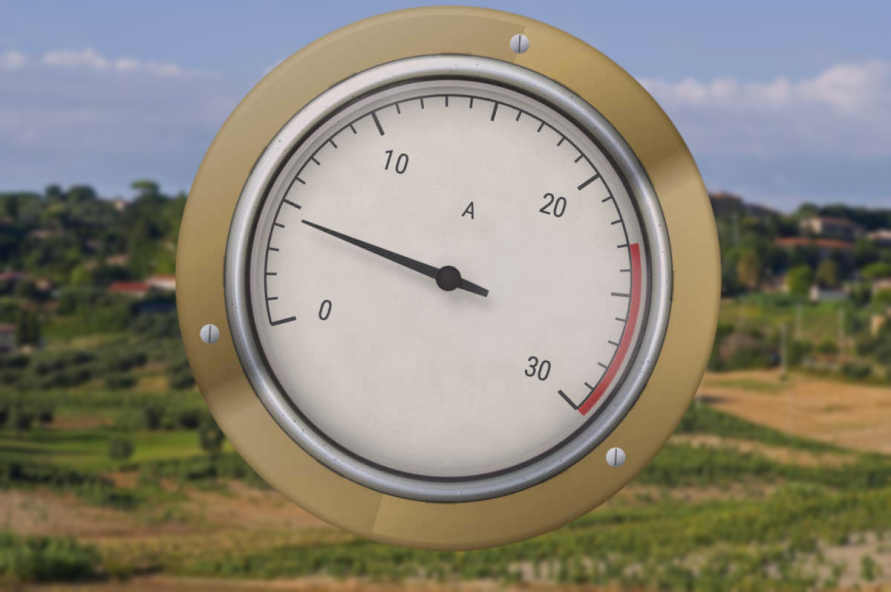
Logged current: 4.5 A
